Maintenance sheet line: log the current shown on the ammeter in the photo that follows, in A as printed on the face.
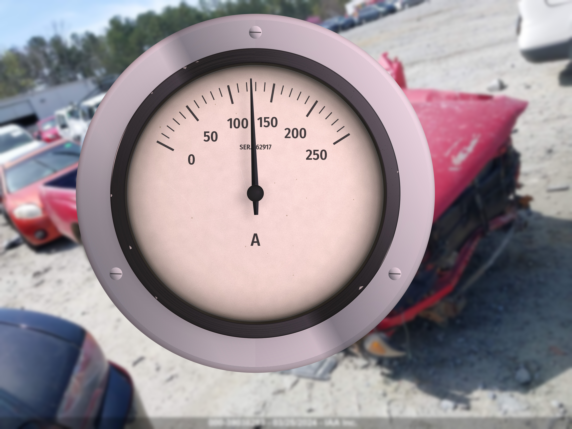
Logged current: 125 A
